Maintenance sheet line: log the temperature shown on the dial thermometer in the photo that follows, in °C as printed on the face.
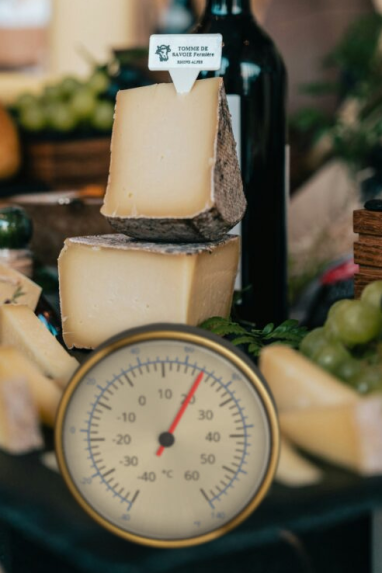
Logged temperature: 20 °C
